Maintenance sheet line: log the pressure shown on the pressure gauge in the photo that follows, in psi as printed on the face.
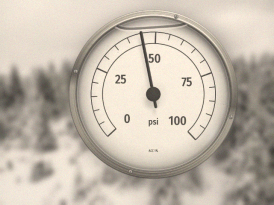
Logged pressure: 45 psi
